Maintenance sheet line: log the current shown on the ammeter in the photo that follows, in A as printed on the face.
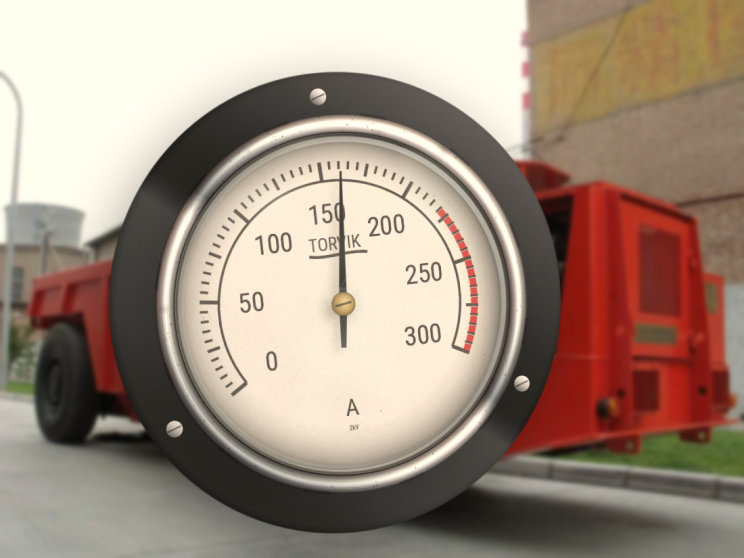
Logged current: 160 A
